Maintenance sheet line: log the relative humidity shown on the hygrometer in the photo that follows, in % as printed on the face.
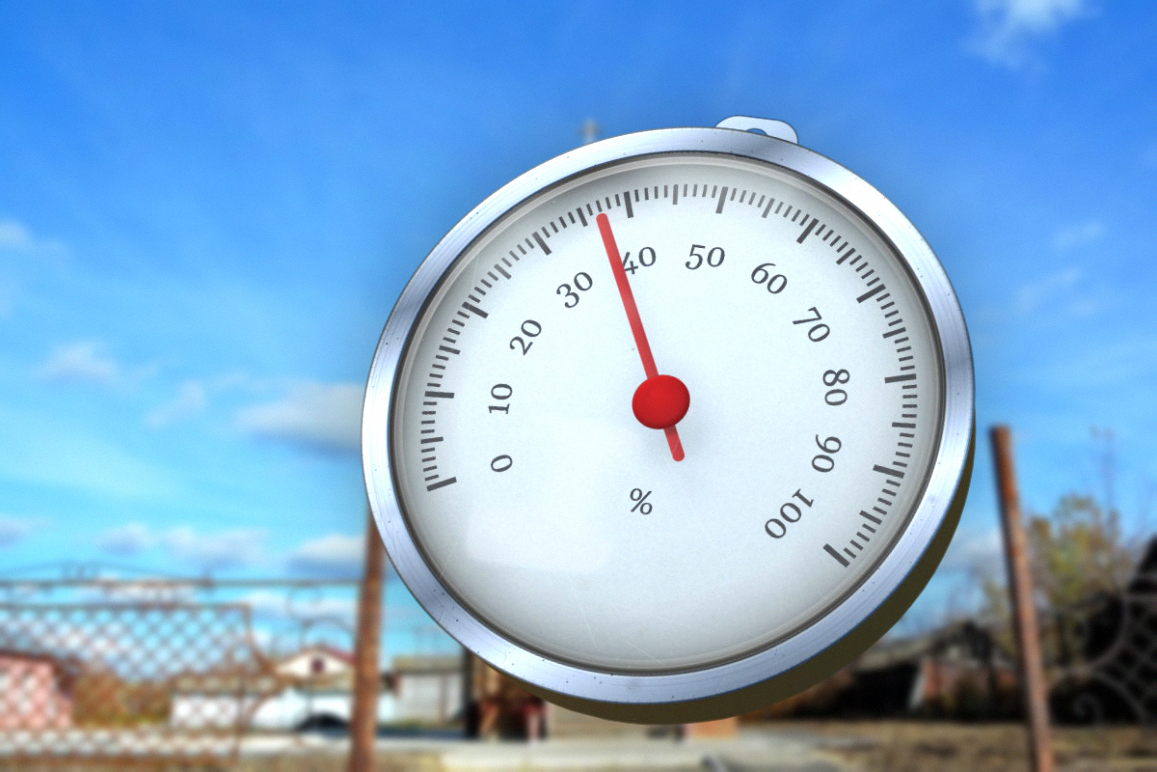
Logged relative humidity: 37 %
